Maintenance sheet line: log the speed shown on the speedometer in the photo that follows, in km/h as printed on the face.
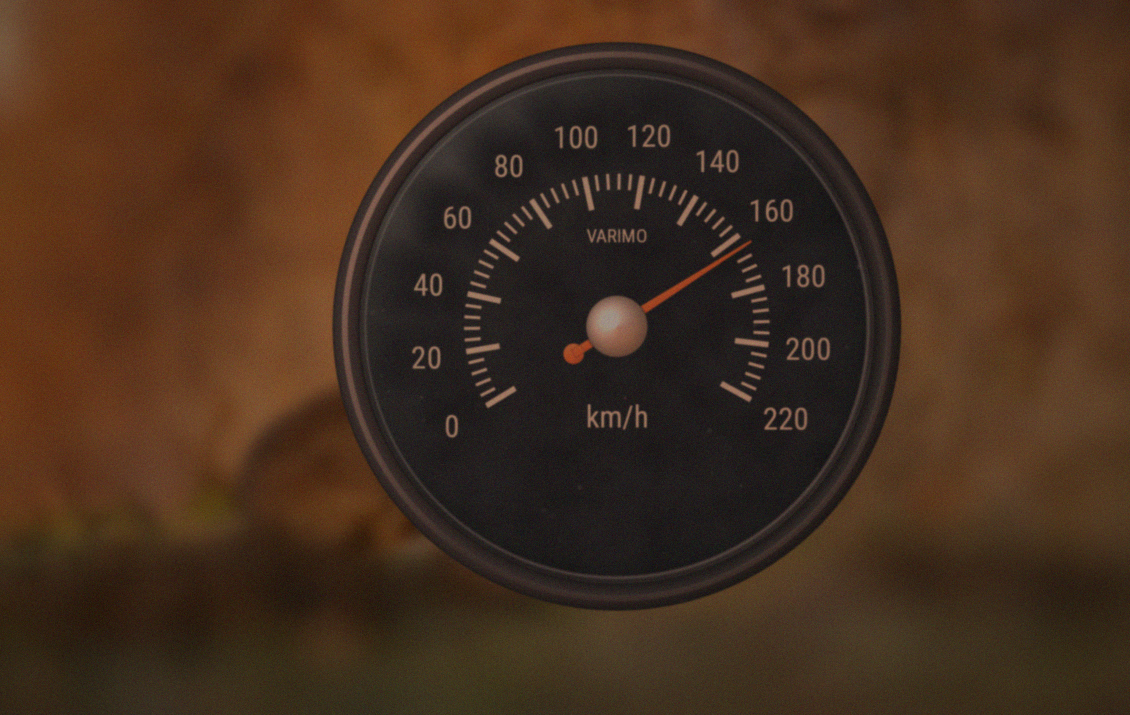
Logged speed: 164 km/h
